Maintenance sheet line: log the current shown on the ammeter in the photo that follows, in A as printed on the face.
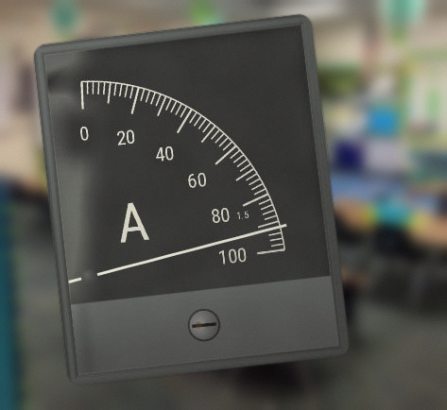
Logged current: 92 A
